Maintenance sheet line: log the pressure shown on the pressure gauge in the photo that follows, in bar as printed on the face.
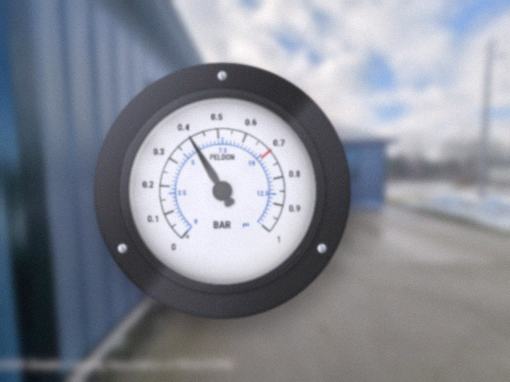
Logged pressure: 0.4 bar
